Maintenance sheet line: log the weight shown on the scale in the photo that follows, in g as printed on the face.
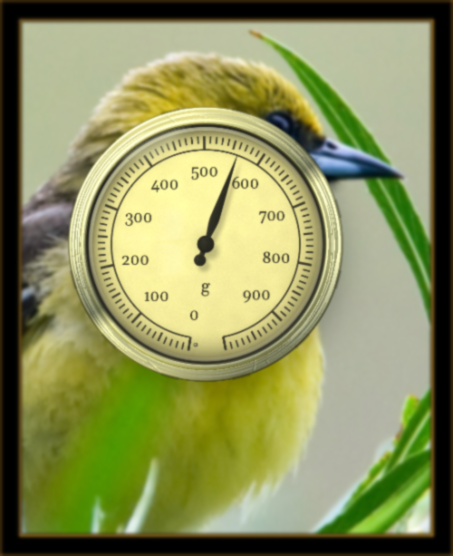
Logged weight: 560 g
